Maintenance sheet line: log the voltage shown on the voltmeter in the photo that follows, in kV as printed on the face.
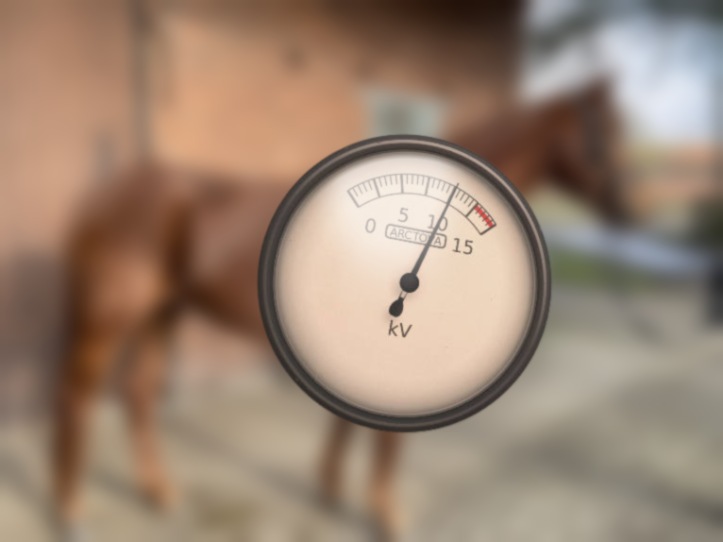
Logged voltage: 10 kV
